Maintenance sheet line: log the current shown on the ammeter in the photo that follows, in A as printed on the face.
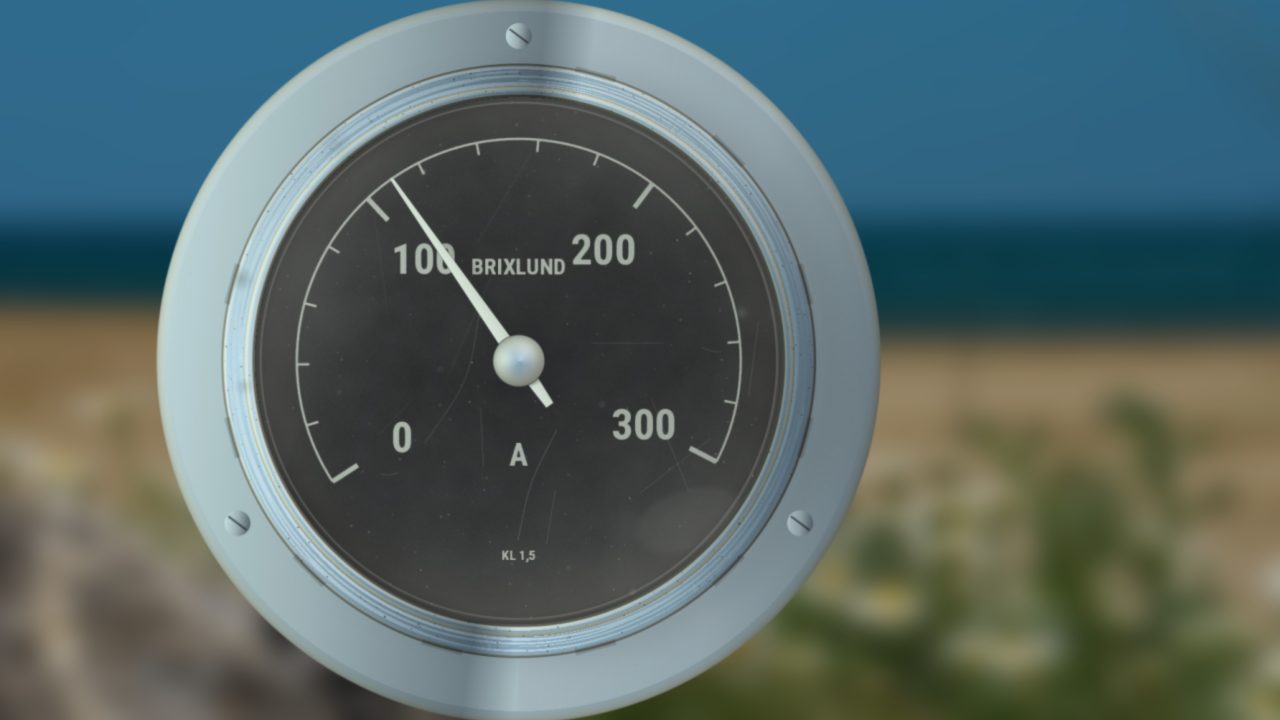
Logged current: 110 A
